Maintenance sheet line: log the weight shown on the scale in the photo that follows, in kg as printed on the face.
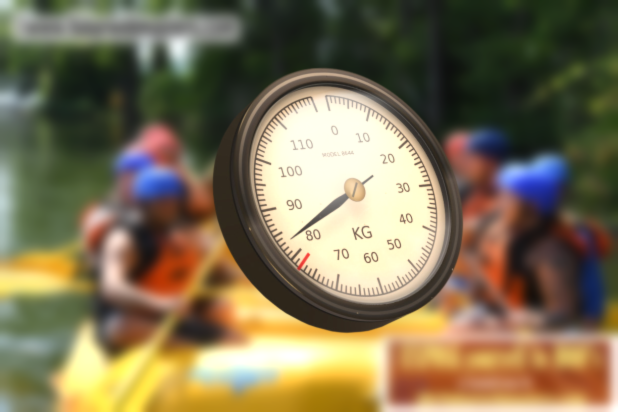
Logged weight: 83 kg
